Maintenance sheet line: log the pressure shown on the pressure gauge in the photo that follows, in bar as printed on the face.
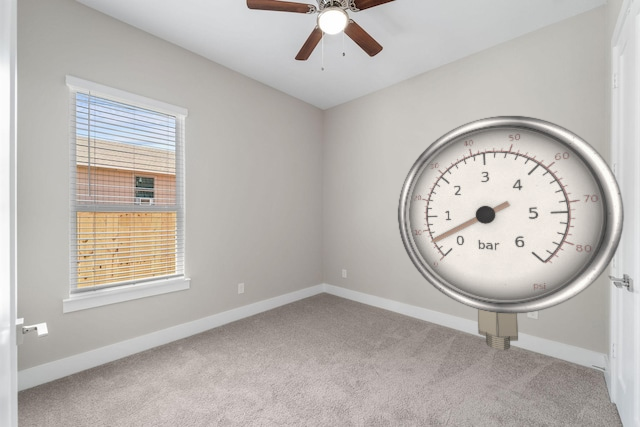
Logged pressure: 0.4 bar
